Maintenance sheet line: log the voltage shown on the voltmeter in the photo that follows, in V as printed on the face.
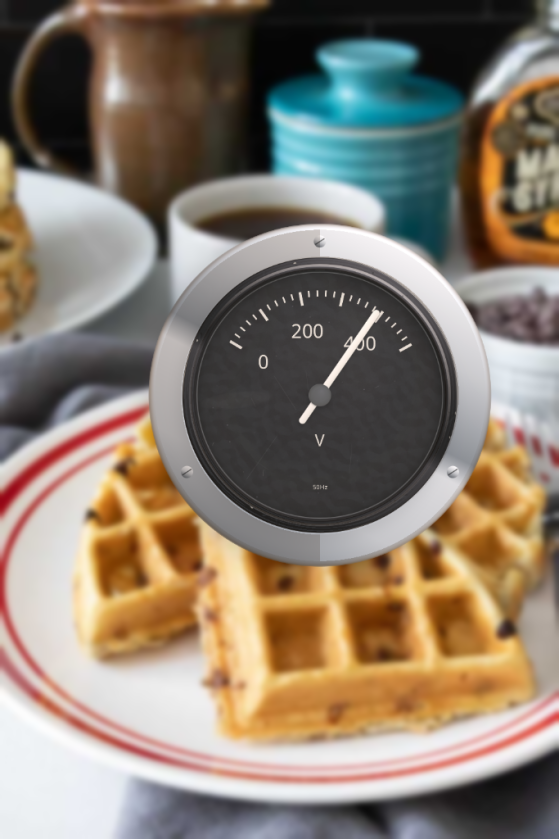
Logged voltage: 390 V
